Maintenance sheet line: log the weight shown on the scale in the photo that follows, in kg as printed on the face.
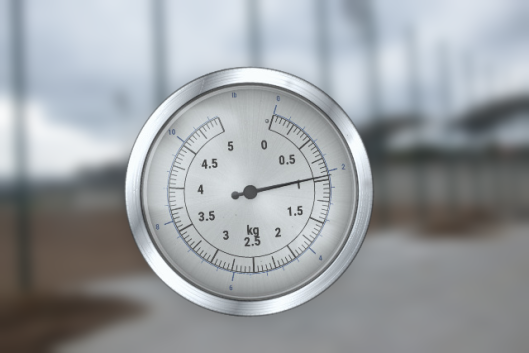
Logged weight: 0.95 kg
